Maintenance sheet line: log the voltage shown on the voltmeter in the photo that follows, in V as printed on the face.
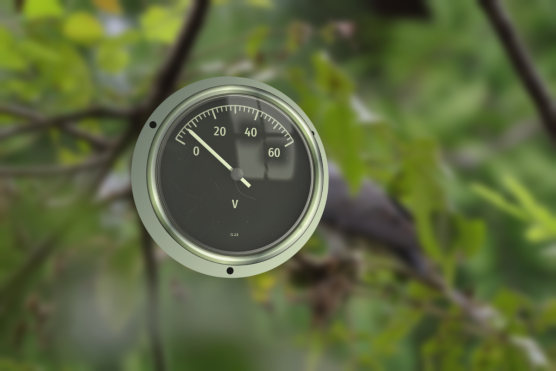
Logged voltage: 6 V
